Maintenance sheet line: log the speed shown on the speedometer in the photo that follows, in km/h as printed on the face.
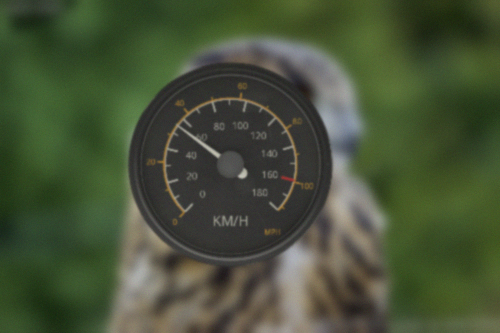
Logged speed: 55 km/h
